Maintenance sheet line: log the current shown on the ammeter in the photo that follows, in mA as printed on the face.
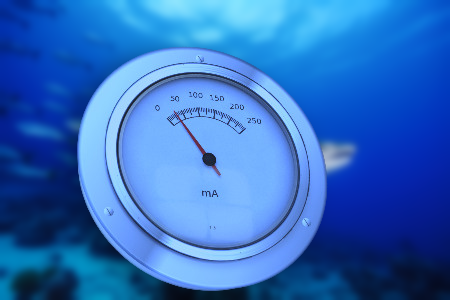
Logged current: 25 mA
